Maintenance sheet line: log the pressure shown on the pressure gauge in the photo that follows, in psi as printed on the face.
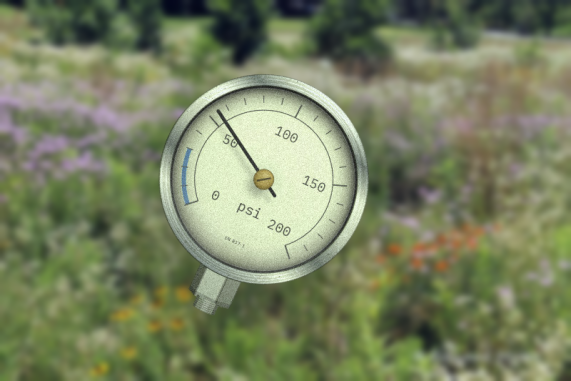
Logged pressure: 55 psi
